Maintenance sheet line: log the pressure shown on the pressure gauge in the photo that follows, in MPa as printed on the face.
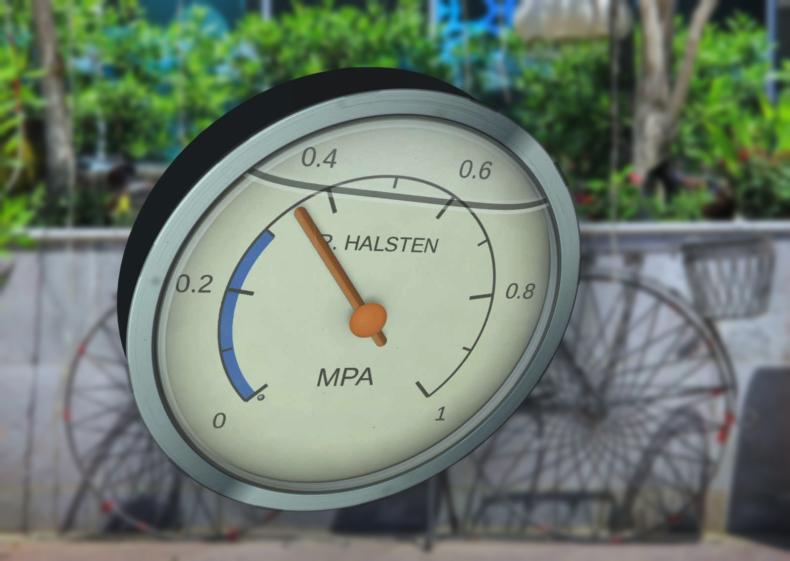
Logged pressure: 0.35 MPa
